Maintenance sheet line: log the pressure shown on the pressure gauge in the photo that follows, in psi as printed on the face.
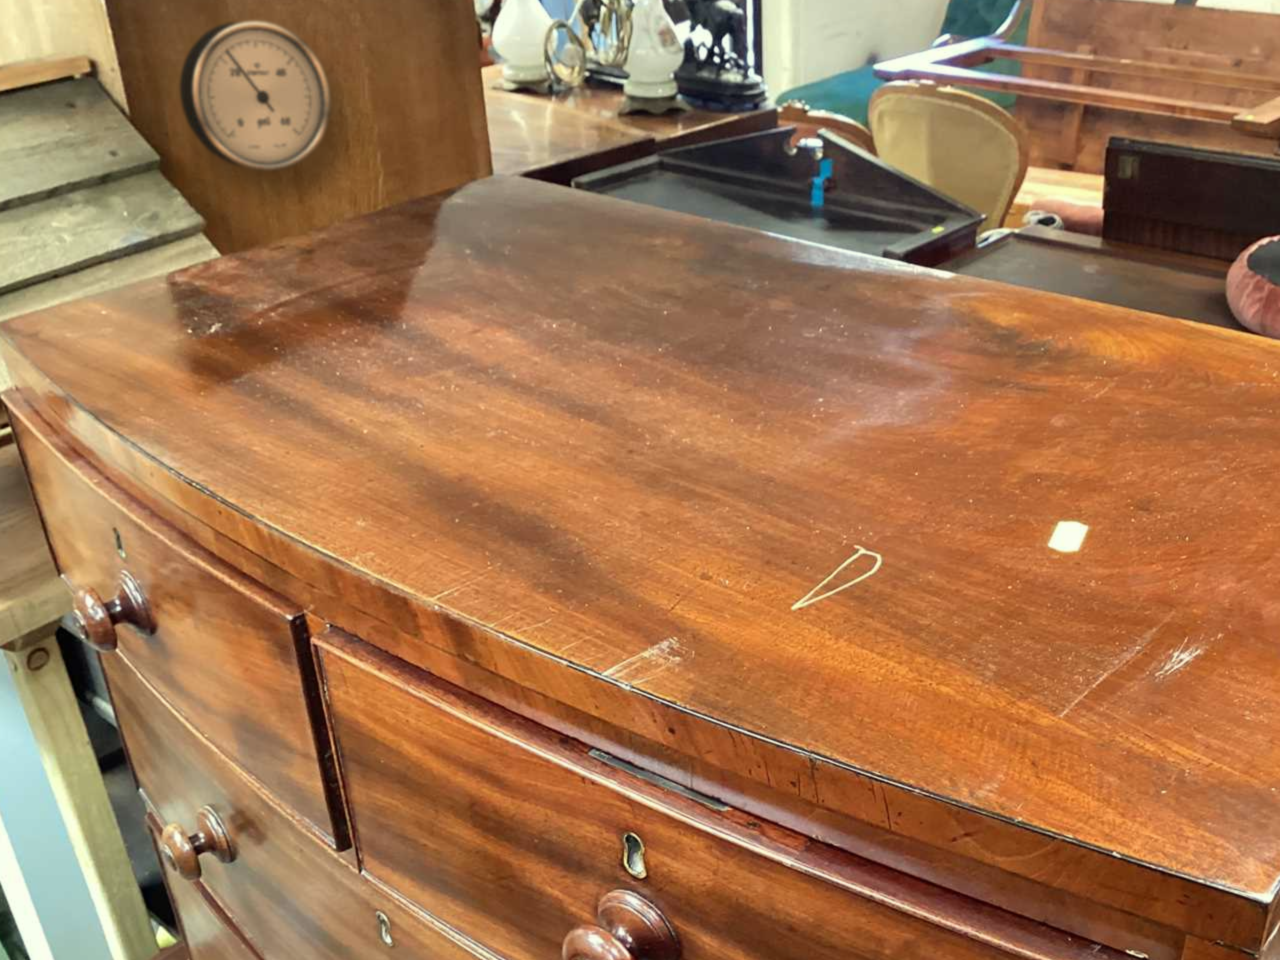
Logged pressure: 22 psi
